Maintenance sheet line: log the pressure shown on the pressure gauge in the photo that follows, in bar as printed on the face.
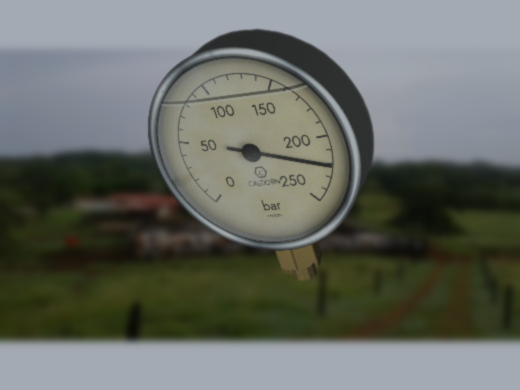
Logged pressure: 220 bar
